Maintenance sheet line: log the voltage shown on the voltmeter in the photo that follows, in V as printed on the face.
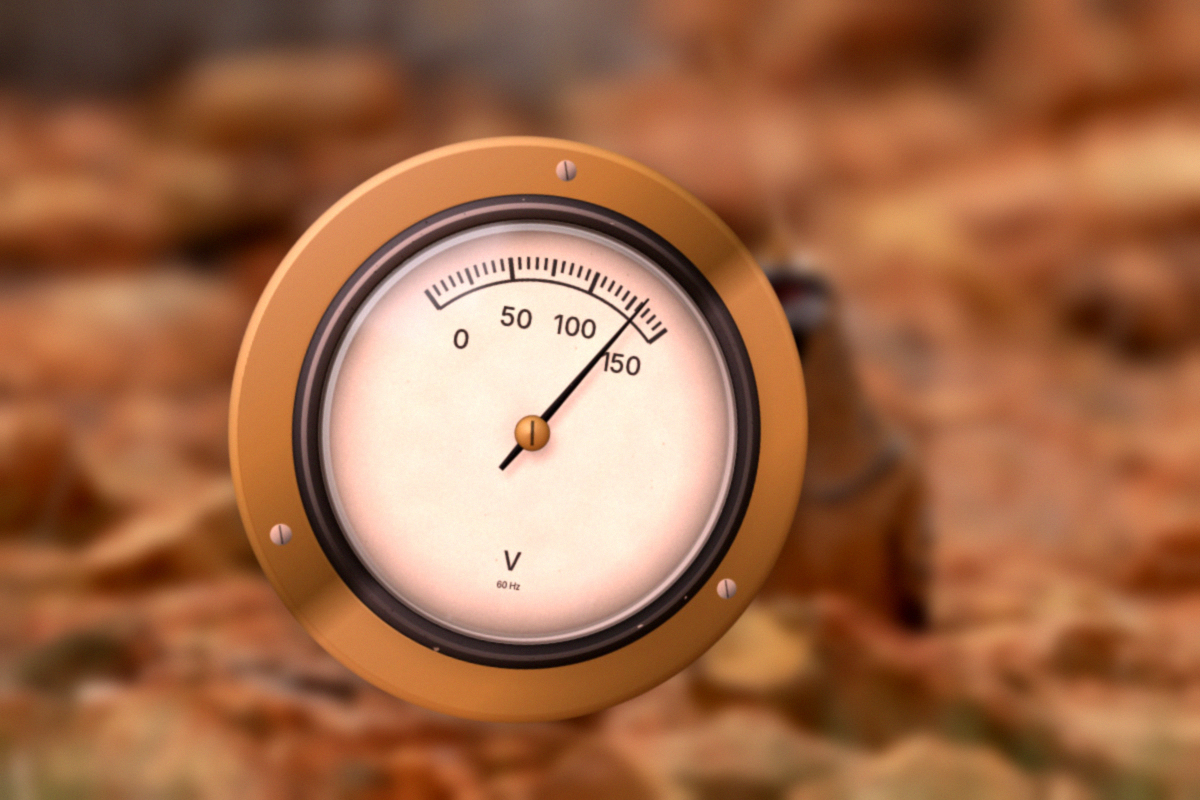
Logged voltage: 130 V
